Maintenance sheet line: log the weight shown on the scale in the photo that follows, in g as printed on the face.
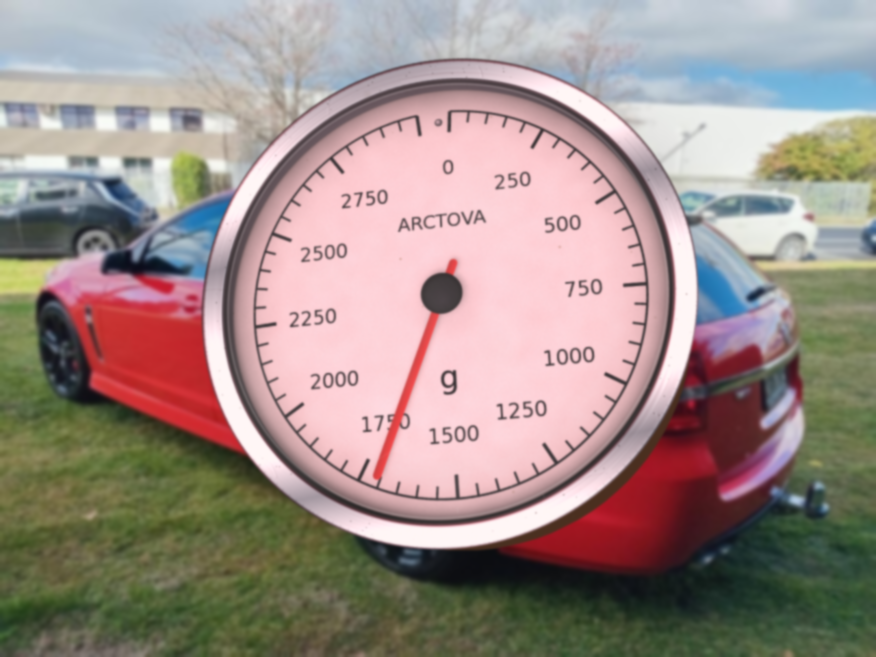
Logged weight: 1700 g
